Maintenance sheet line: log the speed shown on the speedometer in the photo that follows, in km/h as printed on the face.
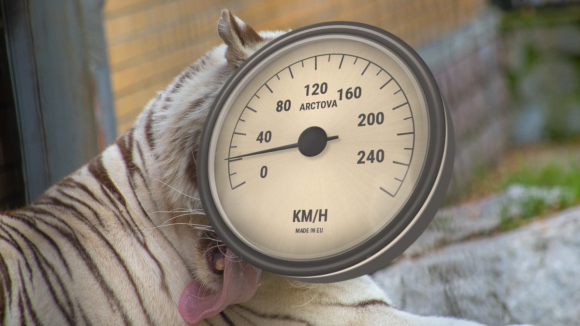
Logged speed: 20 km/h
